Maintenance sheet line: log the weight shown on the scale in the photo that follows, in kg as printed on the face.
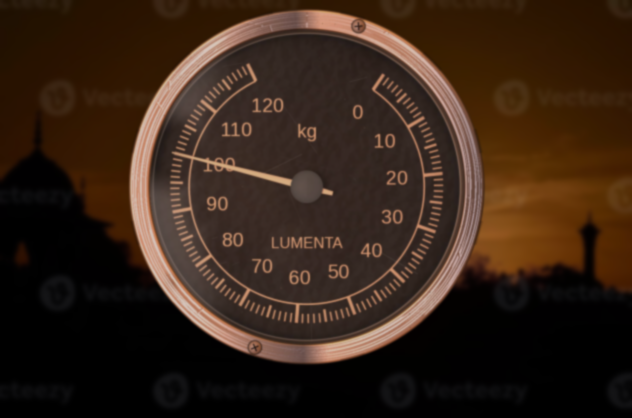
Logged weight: 100 kg
